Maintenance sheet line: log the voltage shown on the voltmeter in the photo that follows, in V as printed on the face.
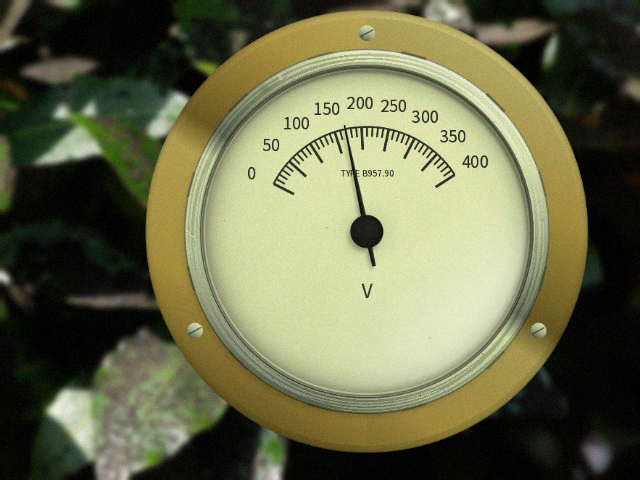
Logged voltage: 170 V
